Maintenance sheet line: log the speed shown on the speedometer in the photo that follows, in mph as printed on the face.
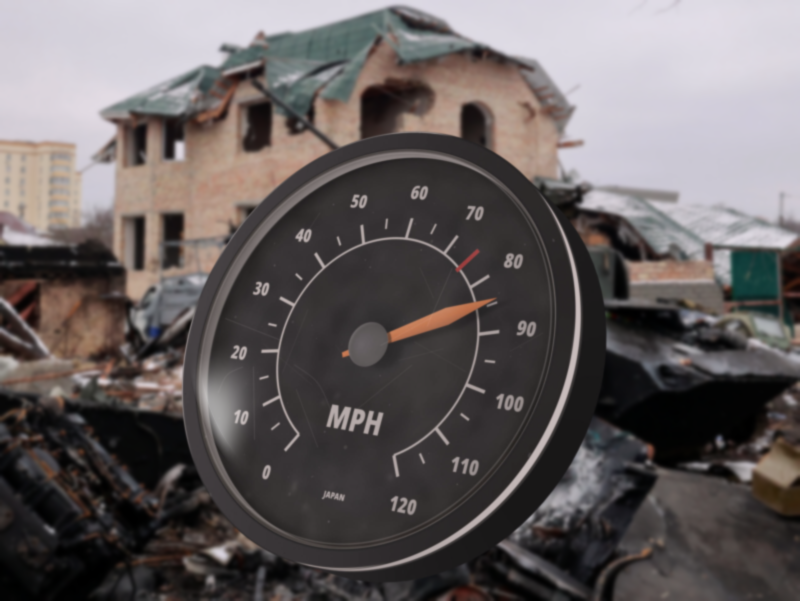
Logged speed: 85 mph
